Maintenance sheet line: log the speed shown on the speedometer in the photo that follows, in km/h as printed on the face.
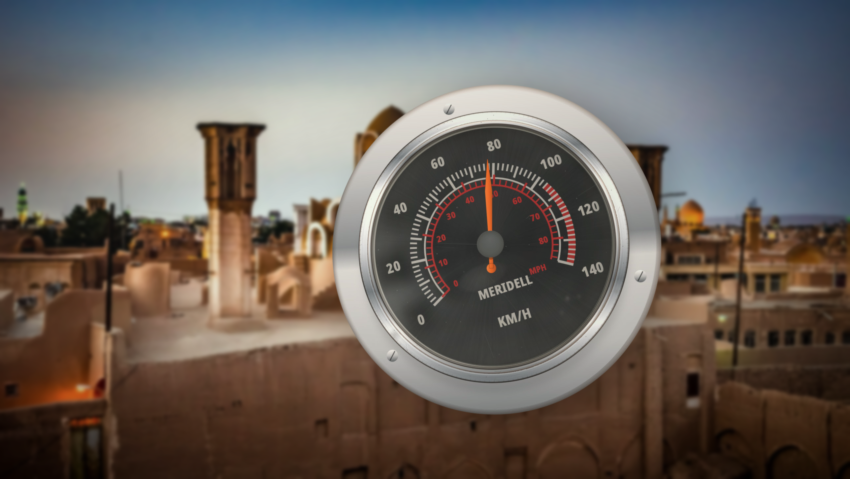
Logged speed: 78 km/h
